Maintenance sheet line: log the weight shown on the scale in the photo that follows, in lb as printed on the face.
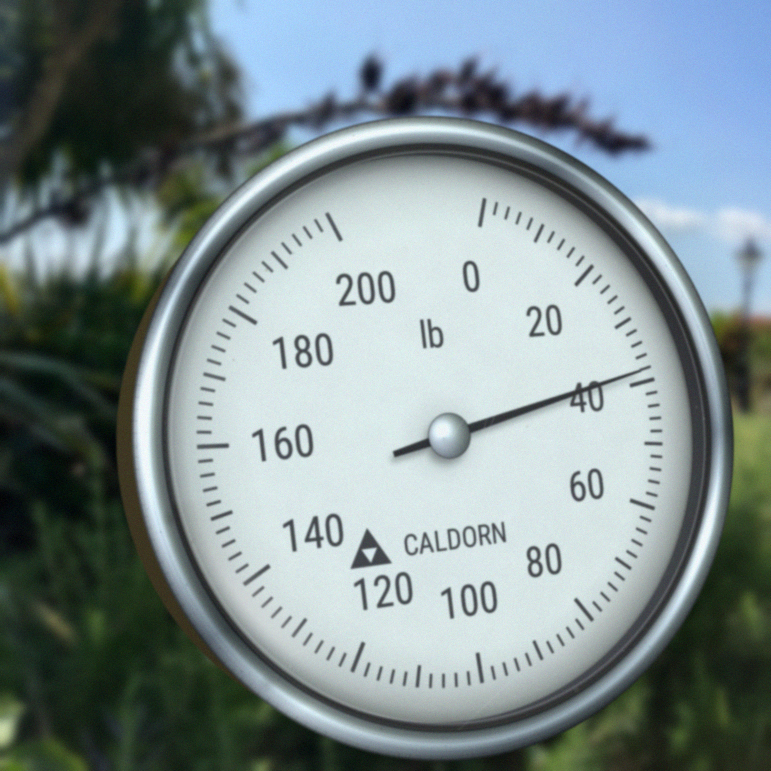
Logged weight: 38 lb
